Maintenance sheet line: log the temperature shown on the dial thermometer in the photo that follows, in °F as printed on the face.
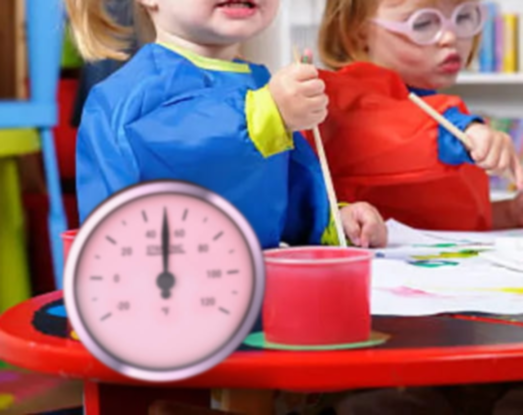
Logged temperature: 50 °F
